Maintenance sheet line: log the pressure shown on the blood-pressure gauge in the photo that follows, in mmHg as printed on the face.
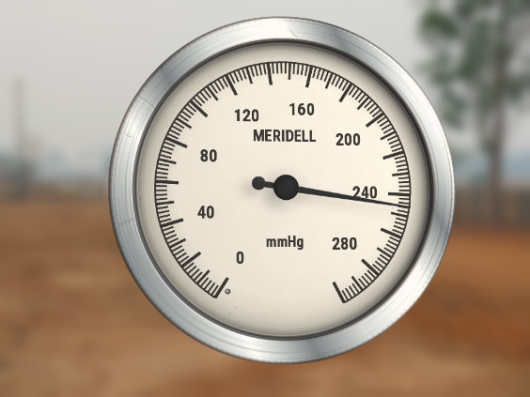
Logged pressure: 246 mmHg
